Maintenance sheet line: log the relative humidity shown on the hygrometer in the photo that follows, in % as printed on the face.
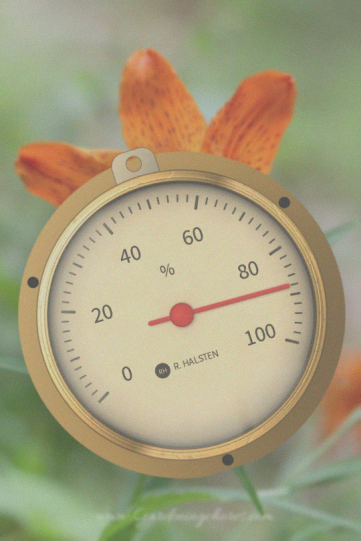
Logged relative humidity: 88 %
